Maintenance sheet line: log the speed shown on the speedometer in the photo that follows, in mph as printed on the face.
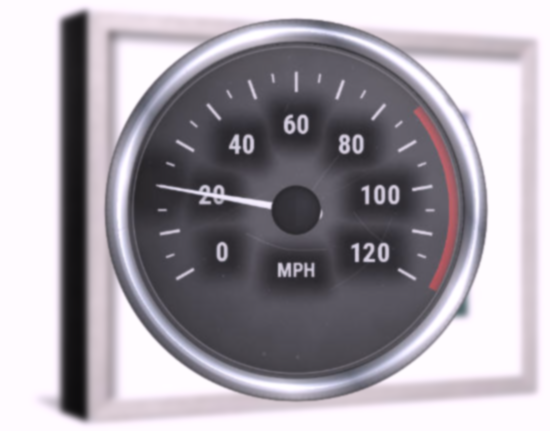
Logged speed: 20 mph
